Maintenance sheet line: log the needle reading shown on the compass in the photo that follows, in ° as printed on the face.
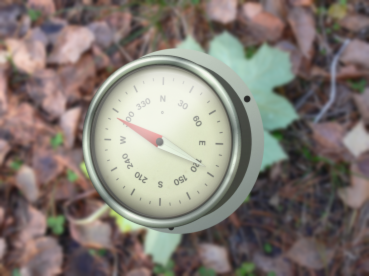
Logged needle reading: 295 °
